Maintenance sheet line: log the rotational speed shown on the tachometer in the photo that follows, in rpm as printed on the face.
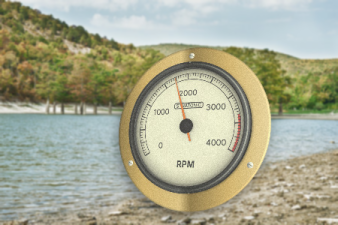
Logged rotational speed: 1750 rpm
